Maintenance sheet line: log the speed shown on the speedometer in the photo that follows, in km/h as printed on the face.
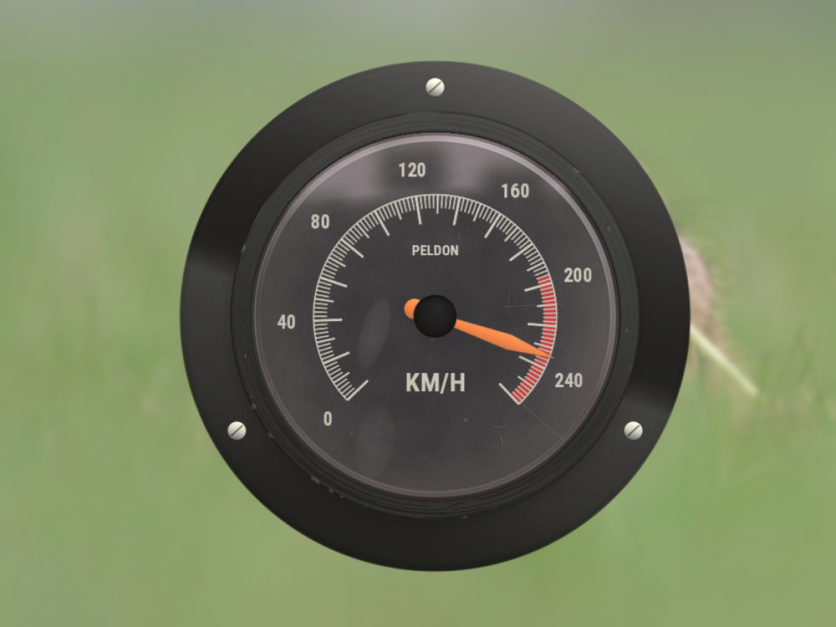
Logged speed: 234 km/h
